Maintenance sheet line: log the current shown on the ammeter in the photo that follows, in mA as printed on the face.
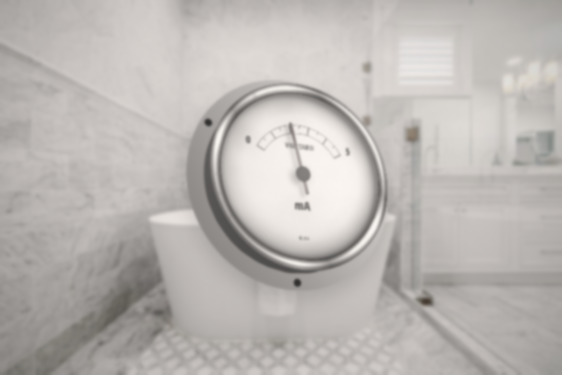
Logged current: 2 mA
